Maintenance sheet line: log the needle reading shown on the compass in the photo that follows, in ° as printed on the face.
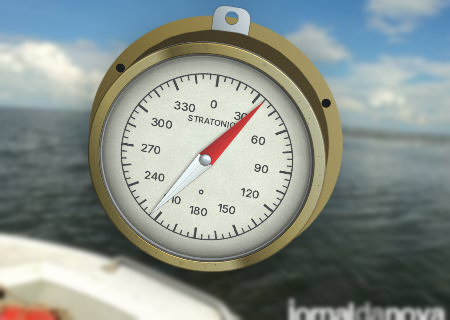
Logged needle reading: 35 °
